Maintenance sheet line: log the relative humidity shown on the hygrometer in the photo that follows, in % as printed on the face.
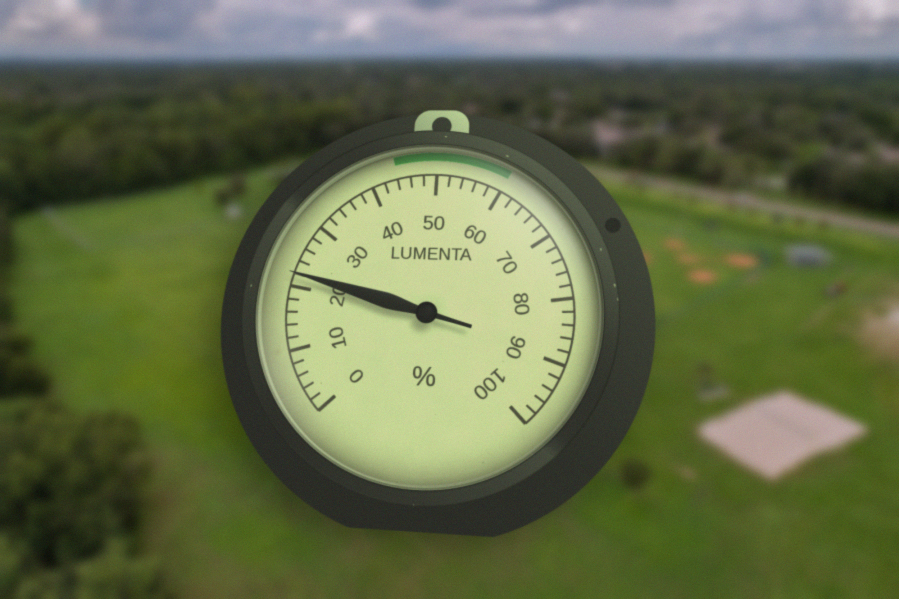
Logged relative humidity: 22 %
